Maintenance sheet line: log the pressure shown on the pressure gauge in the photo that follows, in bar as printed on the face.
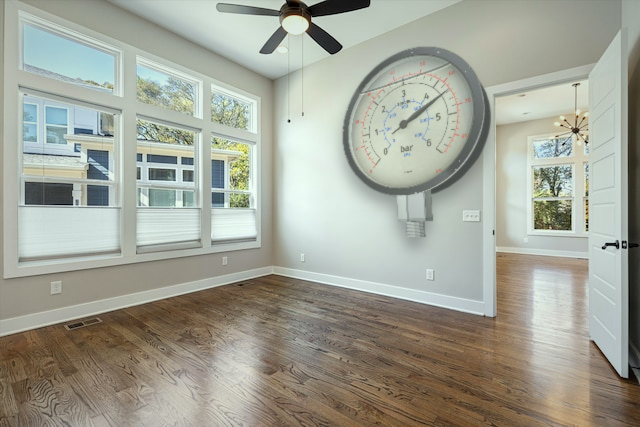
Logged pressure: 4.4 bar
